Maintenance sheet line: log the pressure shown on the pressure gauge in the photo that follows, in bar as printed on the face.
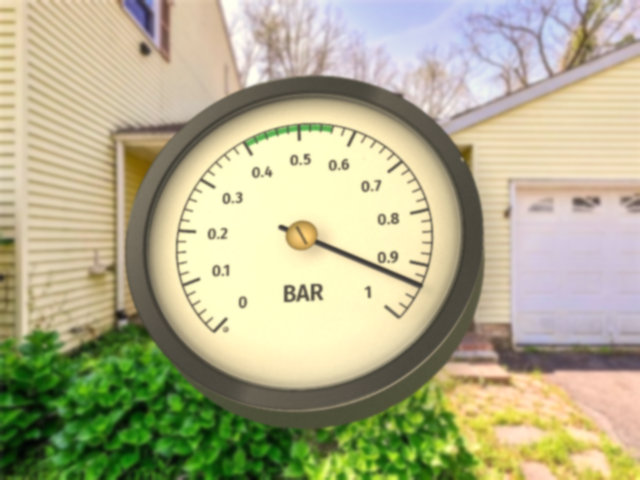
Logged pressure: 0.94 bar
